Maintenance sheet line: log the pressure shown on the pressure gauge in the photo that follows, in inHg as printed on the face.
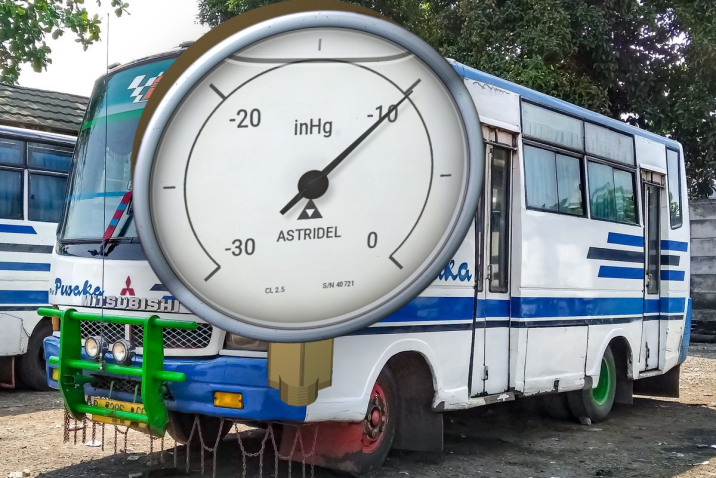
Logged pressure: -10 inHg
